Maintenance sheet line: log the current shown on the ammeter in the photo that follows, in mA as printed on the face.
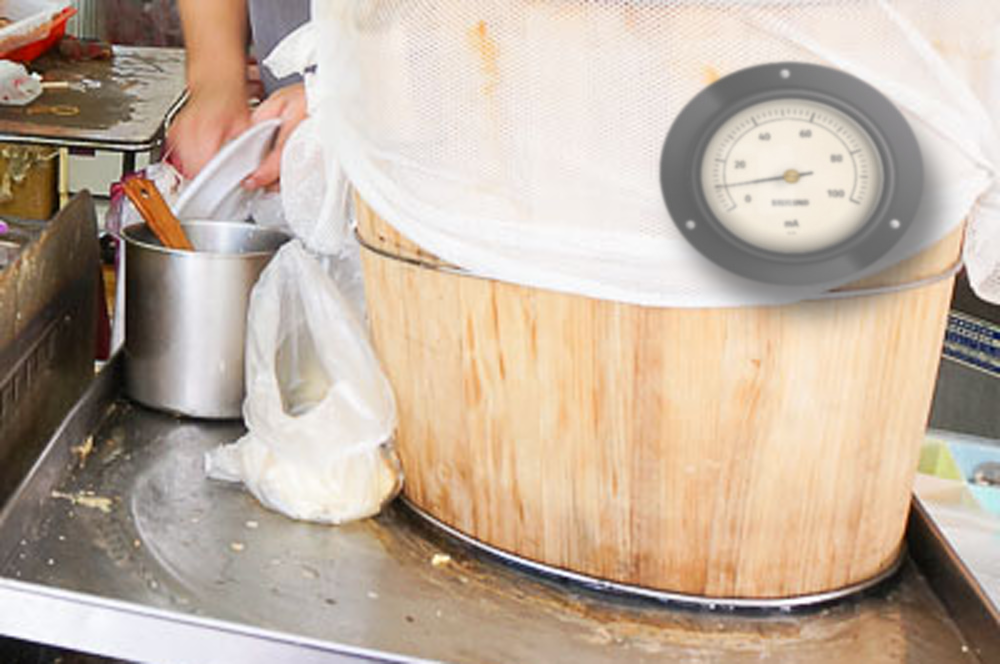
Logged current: 10 mA
